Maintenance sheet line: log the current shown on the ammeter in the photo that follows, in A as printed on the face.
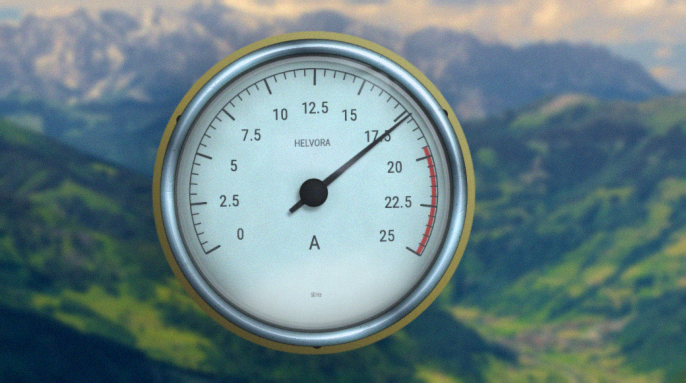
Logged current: 17.75 A
